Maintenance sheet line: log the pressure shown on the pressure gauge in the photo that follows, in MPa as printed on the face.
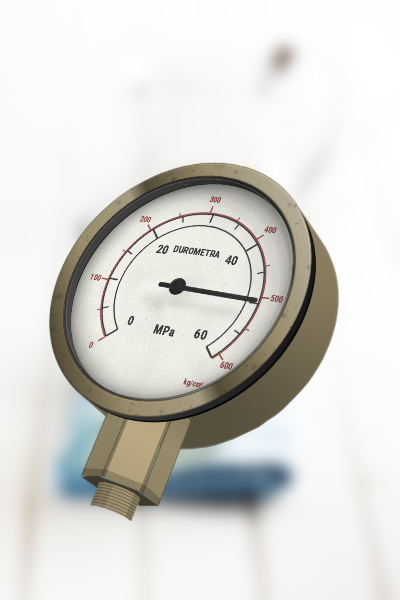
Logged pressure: 50 MPa
